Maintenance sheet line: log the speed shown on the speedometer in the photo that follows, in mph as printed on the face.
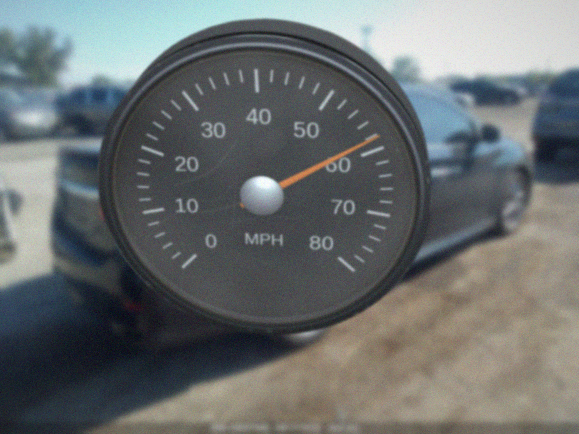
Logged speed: 58 mph
